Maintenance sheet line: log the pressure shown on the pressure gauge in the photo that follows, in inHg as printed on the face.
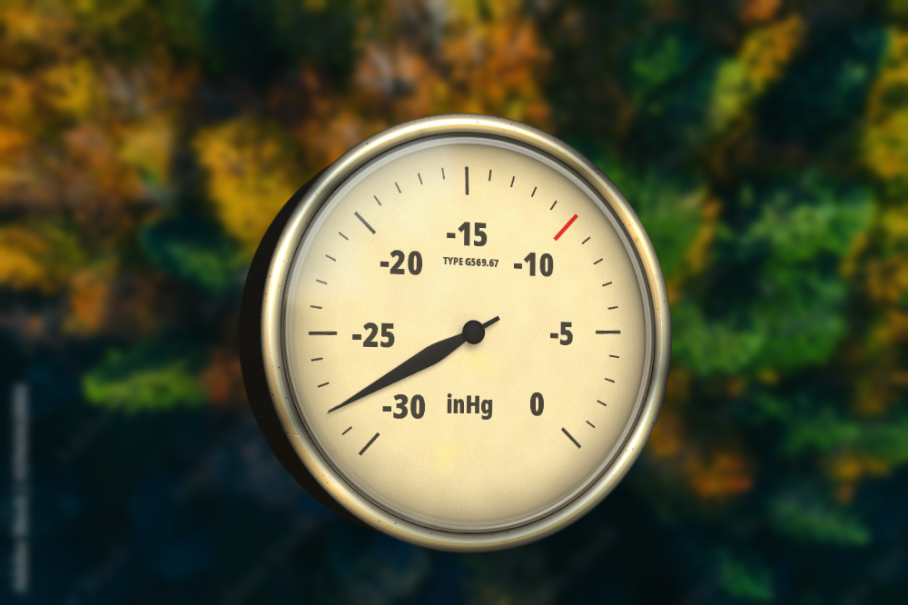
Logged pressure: -28 inHg
